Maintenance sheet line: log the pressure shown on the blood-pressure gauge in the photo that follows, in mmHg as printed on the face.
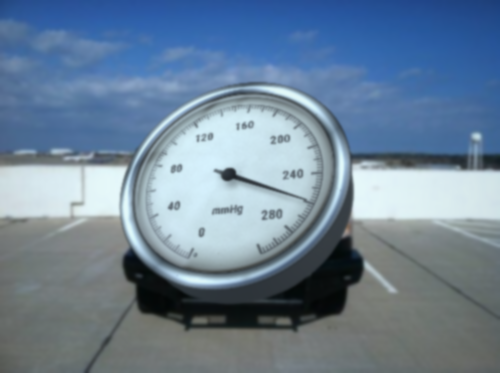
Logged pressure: 260 mmHg
